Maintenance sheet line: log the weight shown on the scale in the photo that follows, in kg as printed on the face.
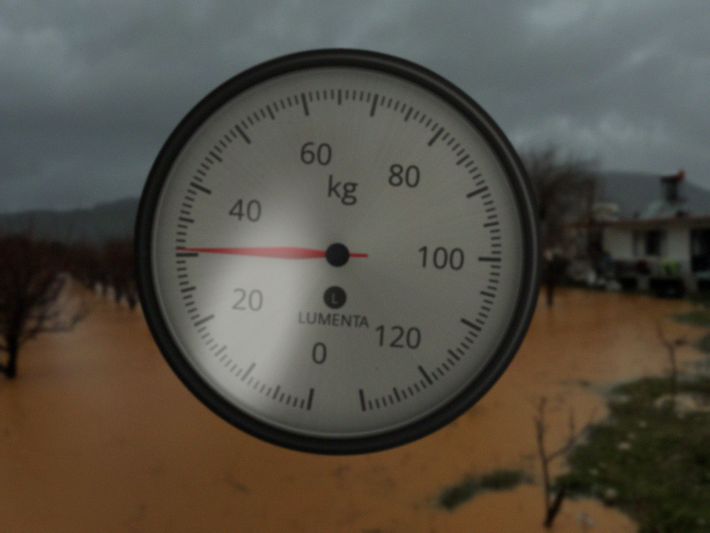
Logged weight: 31 kg
